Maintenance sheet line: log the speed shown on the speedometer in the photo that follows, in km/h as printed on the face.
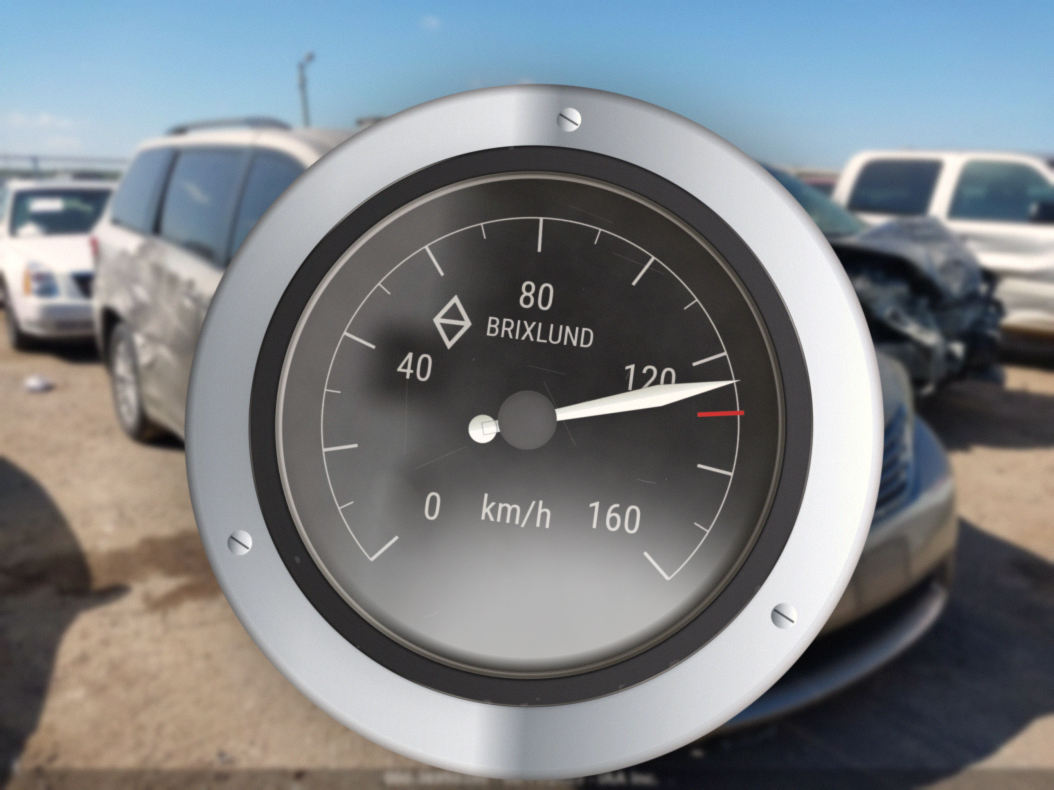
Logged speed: 125 km/h
